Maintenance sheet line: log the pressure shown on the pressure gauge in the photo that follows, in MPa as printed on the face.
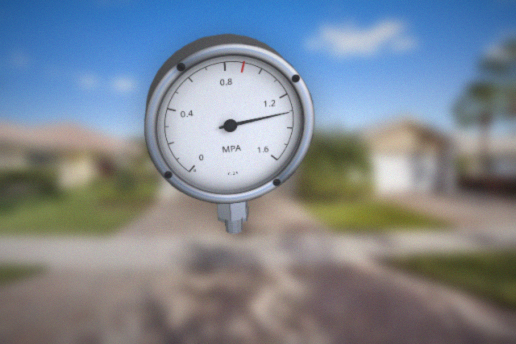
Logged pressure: 1.3 MPa
